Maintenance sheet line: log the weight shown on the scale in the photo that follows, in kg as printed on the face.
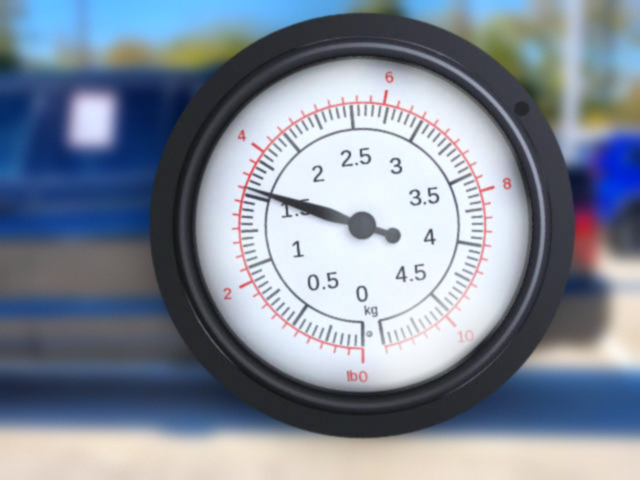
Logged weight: 1.55 kg
